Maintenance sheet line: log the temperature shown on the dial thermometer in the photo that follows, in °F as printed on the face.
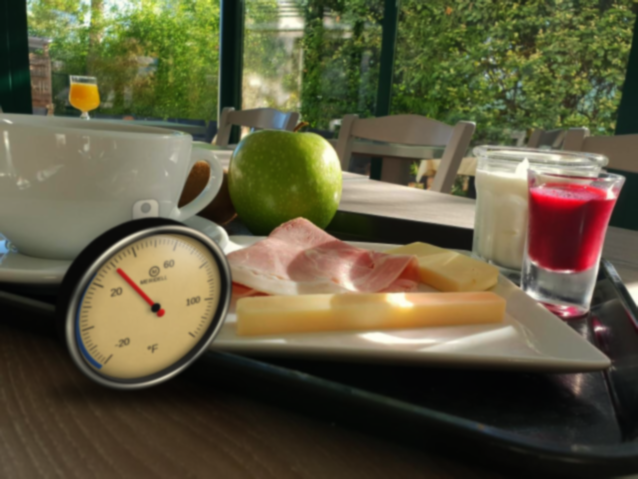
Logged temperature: 30 °F
